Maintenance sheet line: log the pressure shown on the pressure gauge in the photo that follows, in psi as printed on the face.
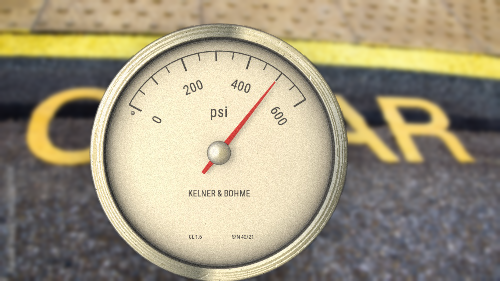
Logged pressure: 500 psi
